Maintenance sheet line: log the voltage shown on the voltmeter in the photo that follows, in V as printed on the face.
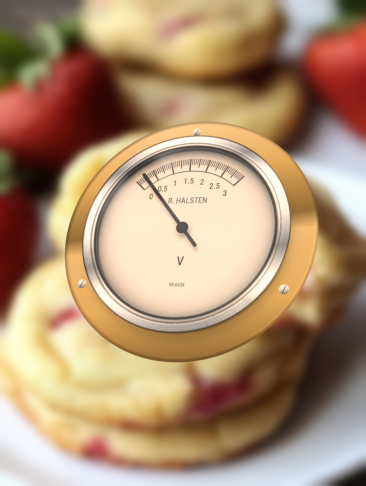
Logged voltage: 0.25 V
